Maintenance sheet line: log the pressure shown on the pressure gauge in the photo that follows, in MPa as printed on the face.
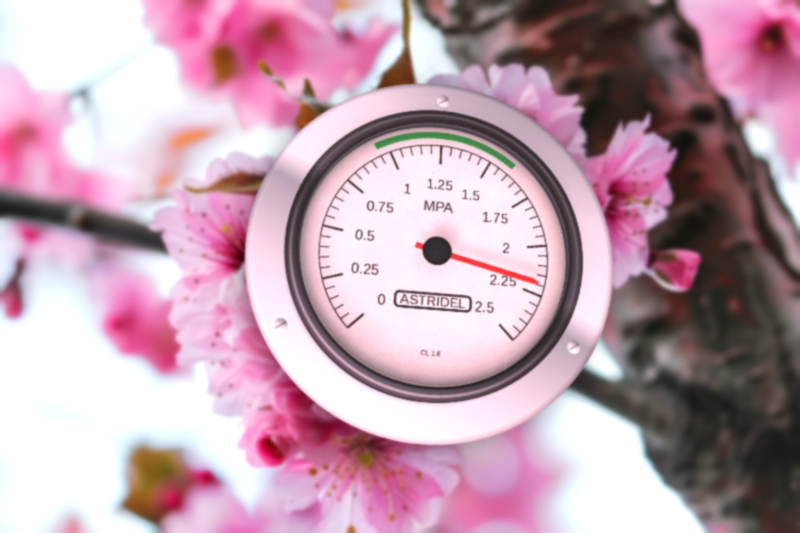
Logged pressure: 2.2 MPa
